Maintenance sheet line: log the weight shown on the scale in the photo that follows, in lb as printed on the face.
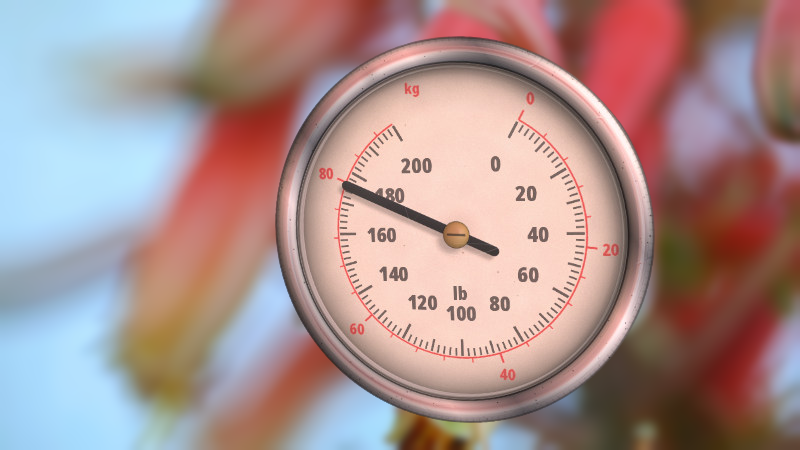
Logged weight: 176 lb
